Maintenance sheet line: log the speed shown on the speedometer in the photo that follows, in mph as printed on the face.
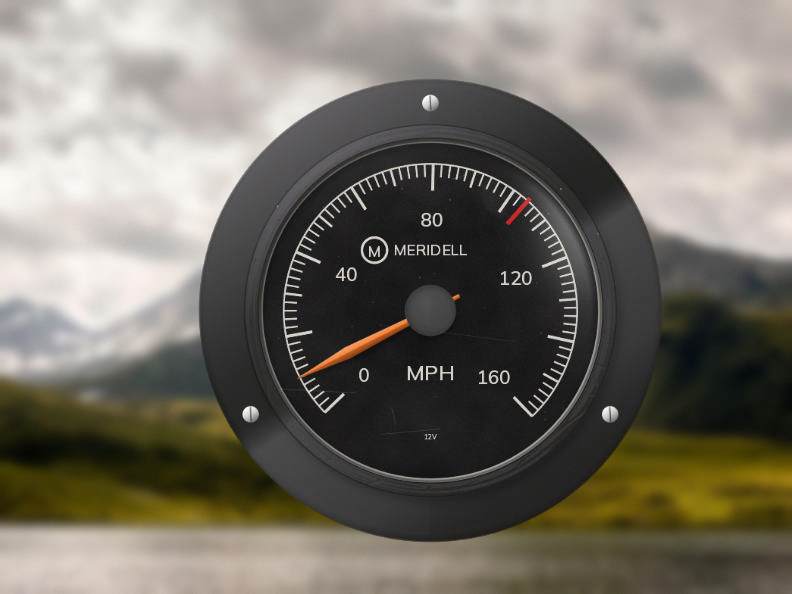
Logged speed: 10 mph
